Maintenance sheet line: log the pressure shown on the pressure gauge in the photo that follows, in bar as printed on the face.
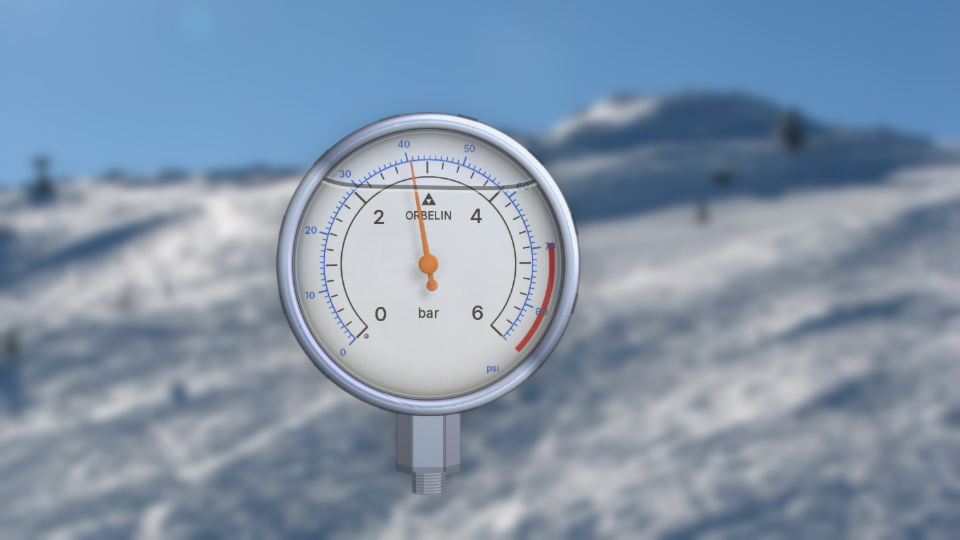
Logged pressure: 2.8 bar
